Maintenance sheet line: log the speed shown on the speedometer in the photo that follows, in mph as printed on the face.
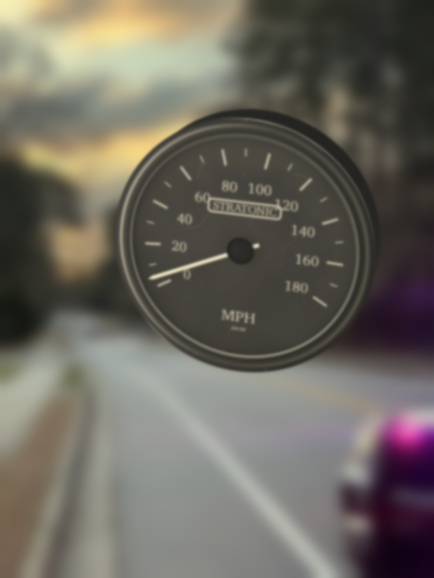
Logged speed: 5 mph
